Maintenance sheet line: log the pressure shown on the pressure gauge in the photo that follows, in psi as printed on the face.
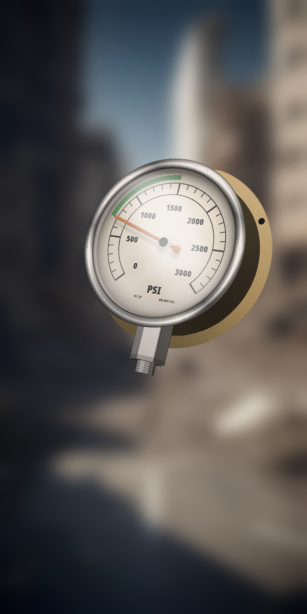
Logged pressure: 700 psi
